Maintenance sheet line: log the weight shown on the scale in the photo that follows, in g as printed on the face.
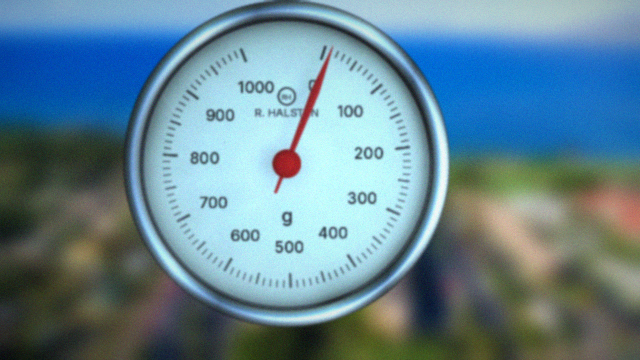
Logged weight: 10 g
